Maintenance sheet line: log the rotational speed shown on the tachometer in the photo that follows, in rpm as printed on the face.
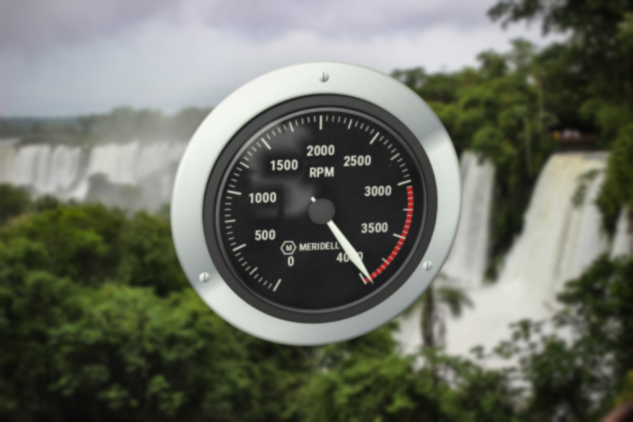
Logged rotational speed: 3950 rpm
